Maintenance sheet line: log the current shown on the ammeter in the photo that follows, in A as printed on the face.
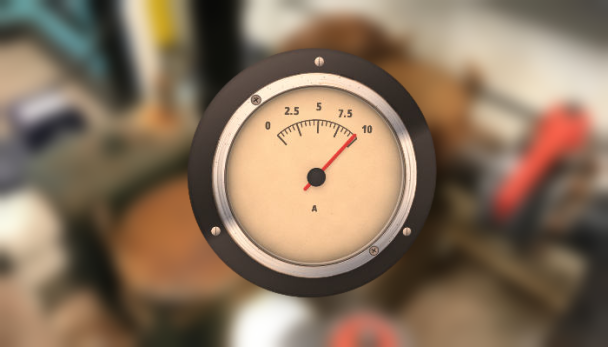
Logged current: 9.5 A
